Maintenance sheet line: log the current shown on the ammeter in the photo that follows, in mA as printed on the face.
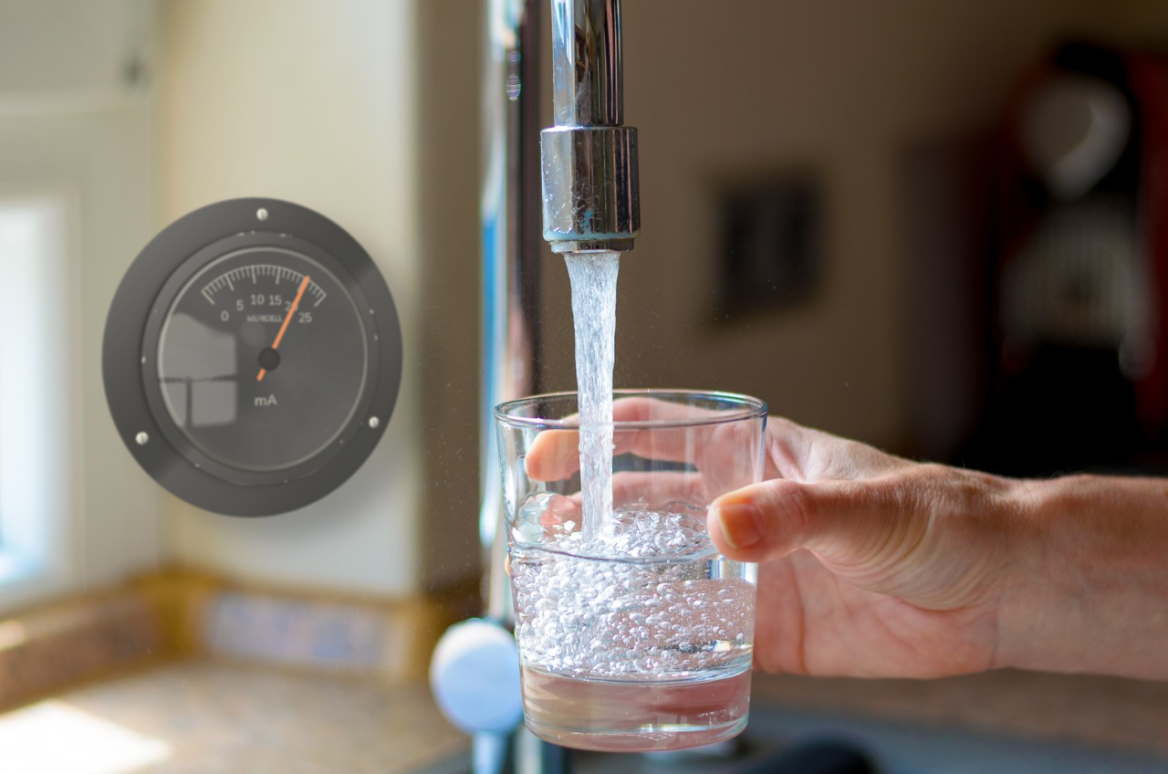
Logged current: 20 mA
